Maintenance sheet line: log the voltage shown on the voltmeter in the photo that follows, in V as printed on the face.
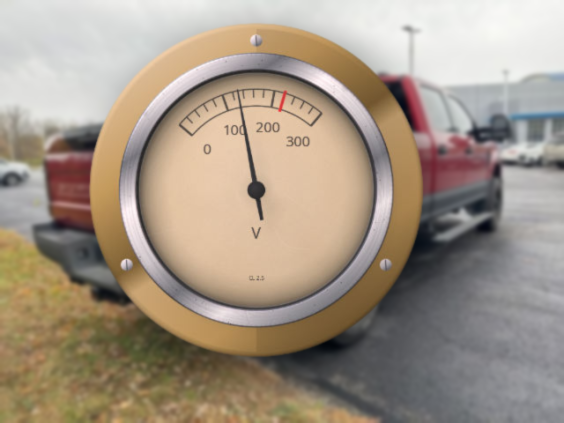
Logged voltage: 130 V
